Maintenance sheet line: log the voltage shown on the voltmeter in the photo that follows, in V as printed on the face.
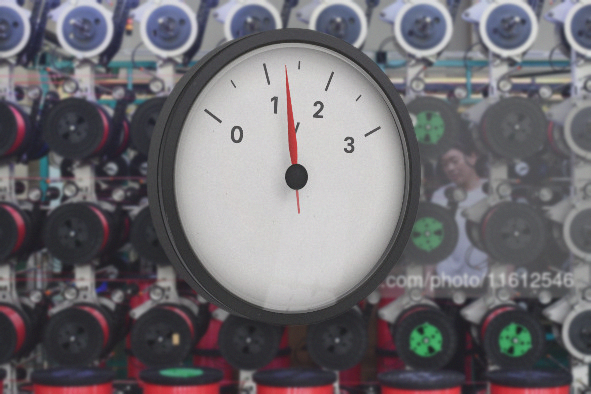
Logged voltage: 1.25 V
